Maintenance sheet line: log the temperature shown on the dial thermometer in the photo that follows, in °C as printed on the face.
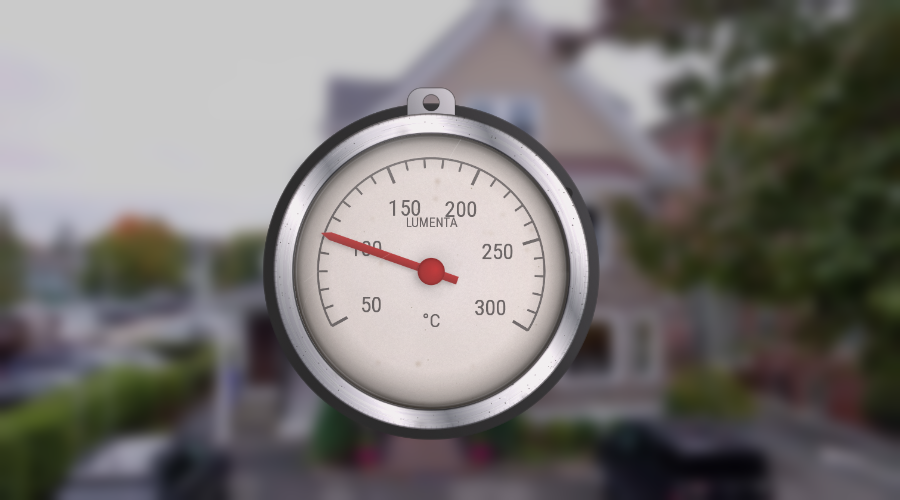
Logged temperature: 100 °C
